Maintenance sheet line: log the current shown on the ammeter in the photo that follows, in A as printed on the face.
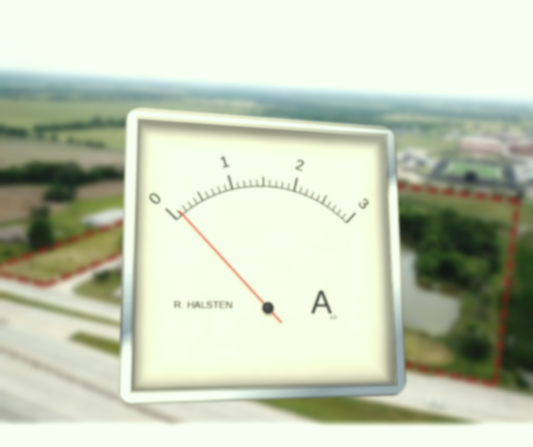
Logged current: 0.1 A
